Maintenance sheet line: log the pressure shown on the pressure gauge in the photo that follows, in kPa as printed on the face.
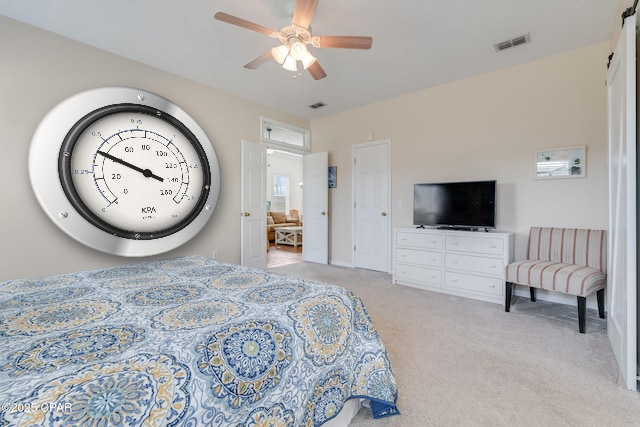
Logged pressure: 40 kPa
